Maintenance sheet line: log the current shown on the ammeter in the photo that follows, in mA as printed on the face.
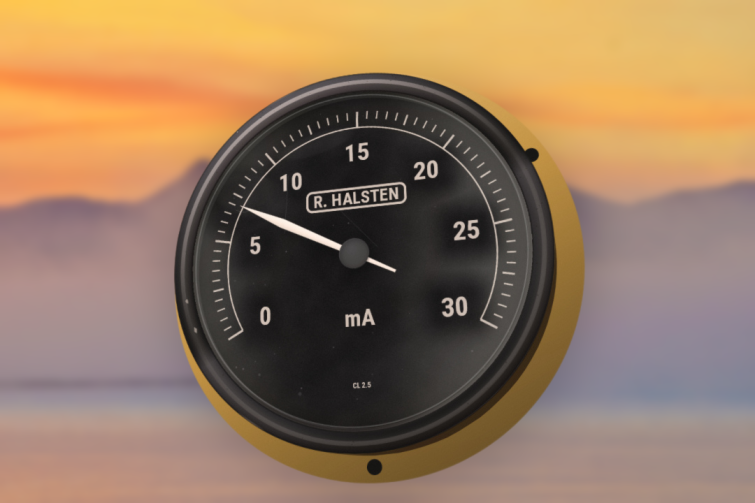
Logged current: 7 mA
